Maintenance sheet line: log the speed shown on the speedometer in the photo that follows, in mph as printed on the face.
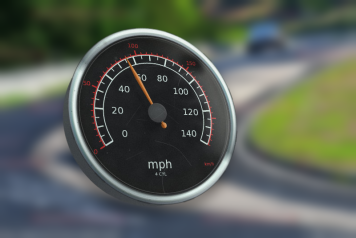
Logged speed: 55 mph
